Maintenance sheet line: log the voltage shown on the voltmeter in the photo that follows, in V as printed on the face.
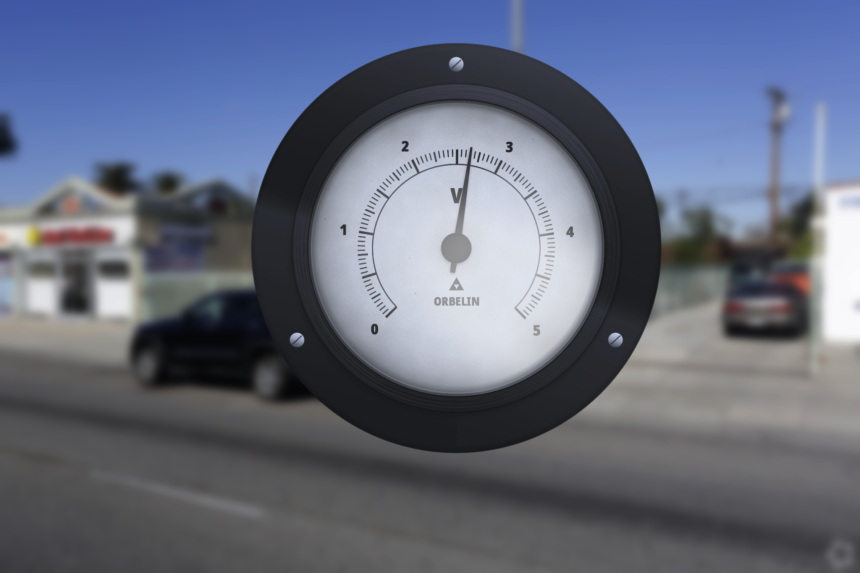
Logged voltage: 2.65 V
